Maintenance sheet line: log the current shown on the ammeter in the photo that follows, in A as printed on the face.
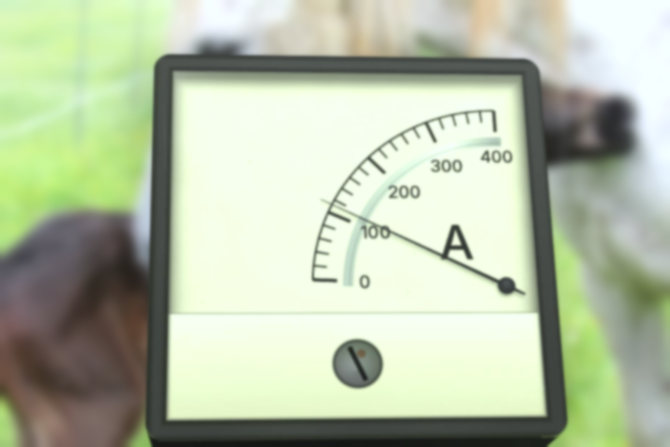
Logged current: 110 A
